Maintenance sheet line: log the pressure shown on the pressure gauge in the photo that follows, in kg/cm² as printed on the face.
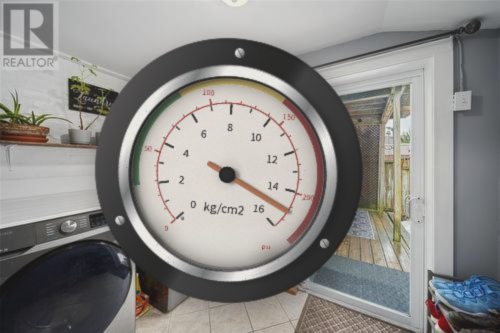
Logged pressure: 15 kg/cm²
